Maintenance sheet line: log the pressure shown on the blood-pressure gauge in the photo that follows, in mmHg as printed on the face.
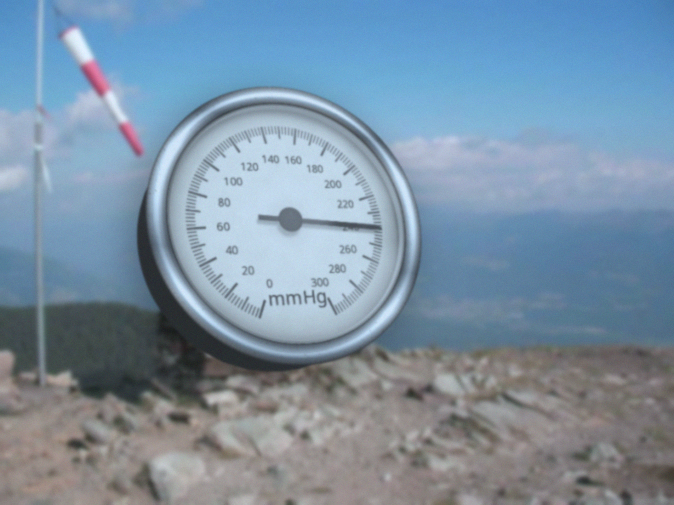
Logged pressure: 240 mmHg
